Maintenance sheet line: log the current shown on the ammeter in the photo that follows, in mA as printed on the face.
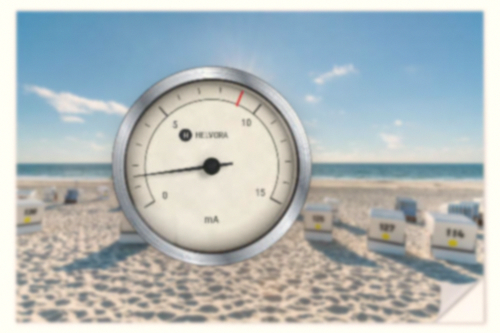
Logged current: 1.5 mA
